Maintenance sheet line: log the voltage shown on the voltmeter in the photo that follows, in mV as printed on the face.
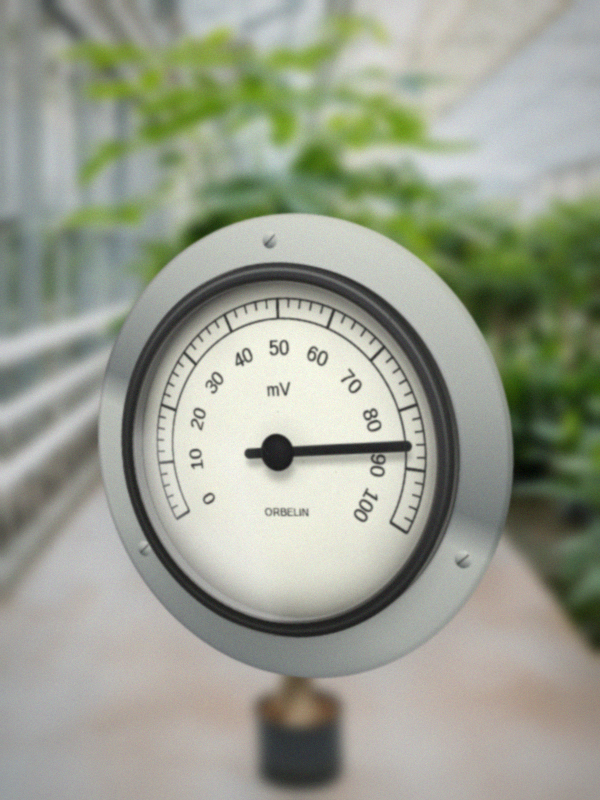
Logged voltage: 86 mV
